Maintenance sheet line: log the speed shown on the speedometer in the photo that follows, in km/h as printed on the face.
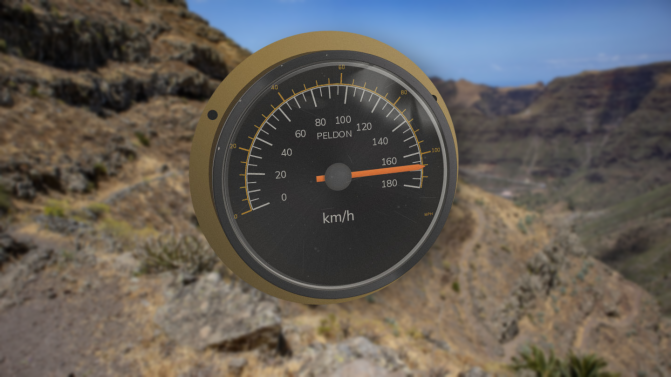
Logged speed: 167.5 km/h
